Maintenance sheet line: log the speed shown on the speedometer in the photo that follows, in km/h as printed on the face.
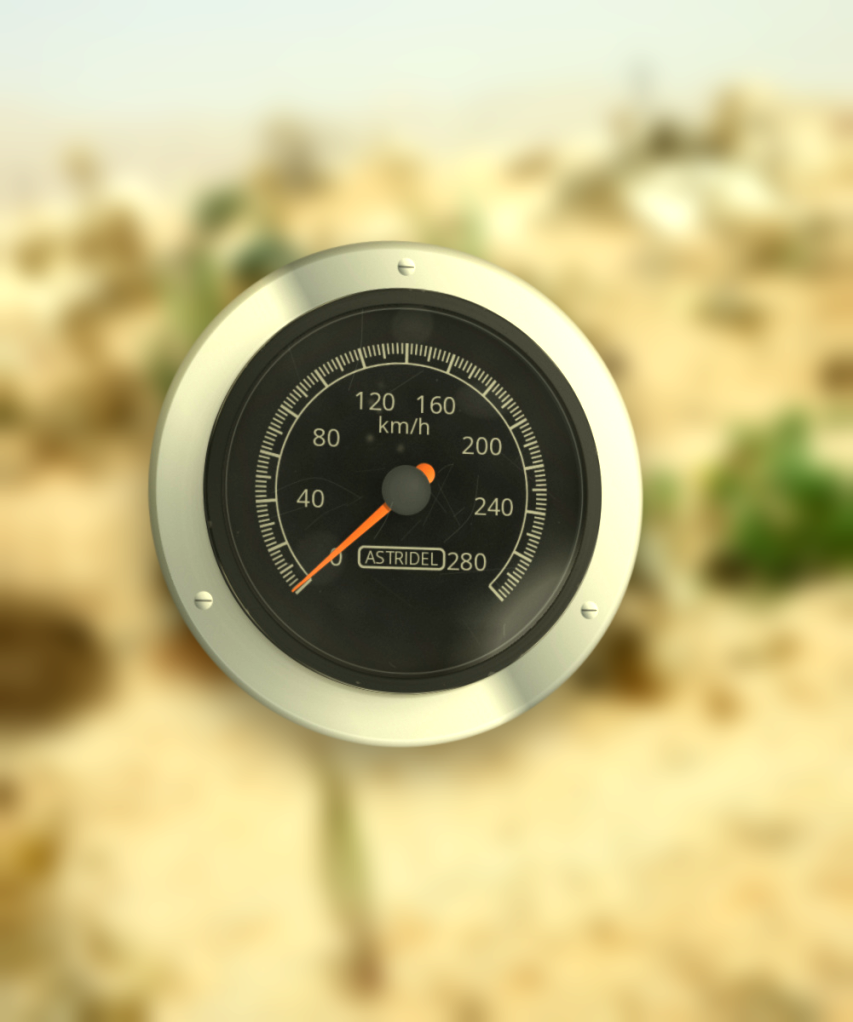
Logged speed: 2 km/h
